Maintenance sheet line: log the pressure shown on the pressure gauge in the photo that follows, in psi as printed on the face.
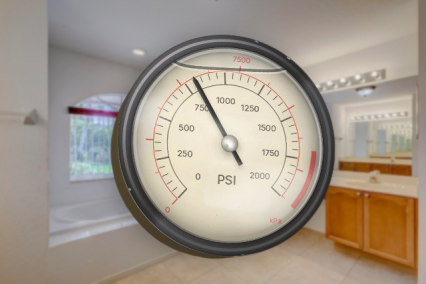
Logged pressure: 800 psi
